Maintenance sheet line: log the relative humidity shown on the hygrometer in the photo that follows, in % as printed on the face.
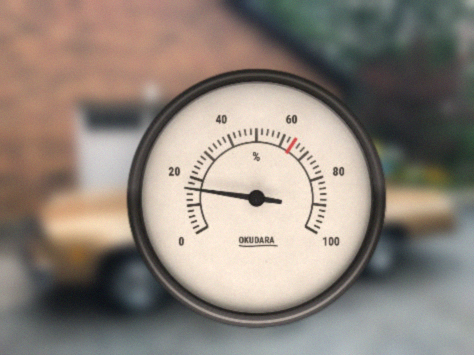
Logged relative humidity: 16 %
